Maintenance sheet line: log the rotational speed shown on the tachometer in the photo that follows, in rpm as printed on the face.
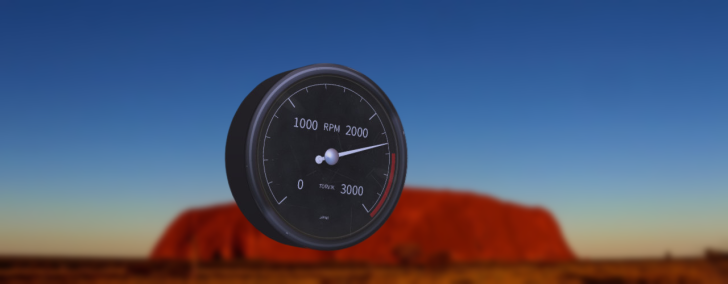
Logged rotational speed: 2300 rpm
